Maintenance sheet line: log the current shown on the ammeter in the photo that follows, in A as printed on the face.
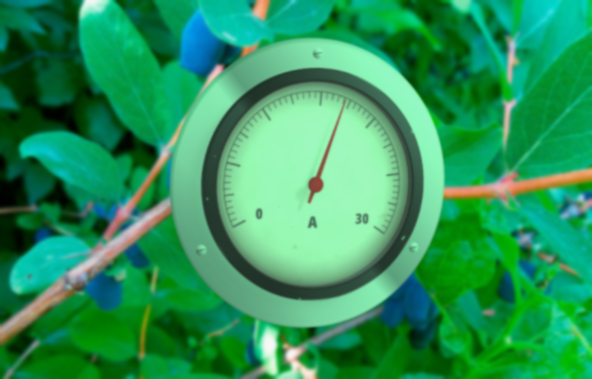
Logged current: 17 A
